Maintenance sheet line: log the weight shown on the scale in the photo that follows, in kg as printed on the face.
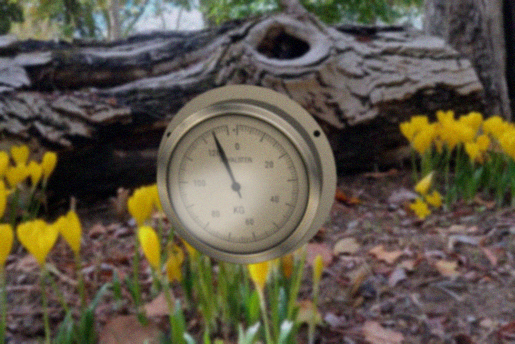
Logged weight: 125 kg
